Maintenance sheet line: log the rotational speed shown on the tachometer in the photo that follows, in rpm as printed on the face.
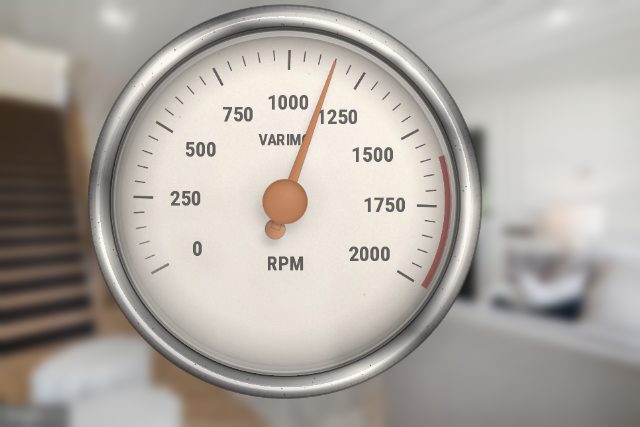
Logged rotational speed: 1150 rpm
